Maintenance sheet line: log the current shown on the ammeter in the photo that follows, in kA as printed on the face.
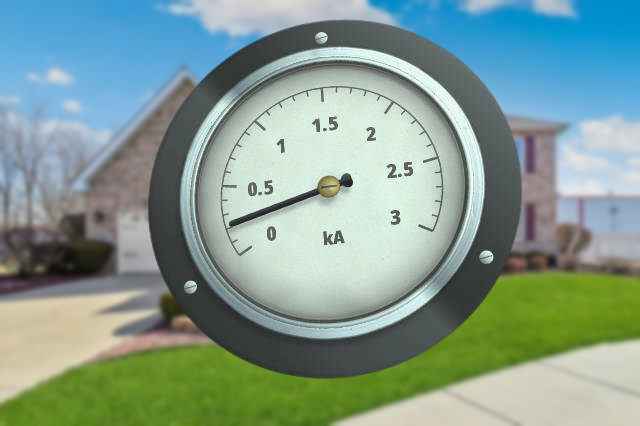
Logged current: 0.2 kA
